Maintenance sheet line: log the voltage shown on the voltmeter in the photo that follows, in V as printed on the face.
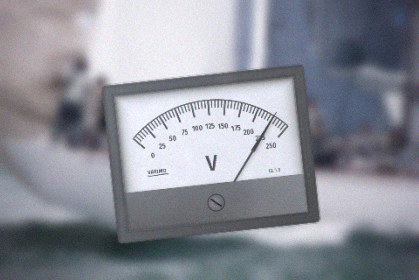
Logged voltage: 225 V
